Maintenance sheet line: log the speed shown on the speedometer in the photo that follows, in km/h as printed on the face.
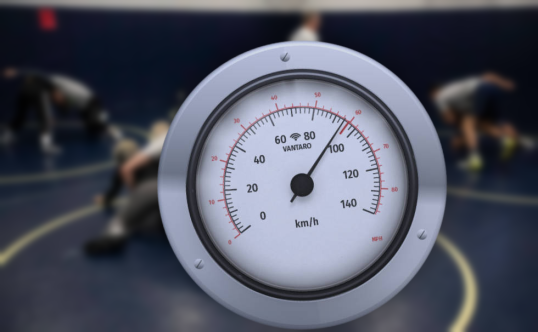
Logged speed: 94 km/h
